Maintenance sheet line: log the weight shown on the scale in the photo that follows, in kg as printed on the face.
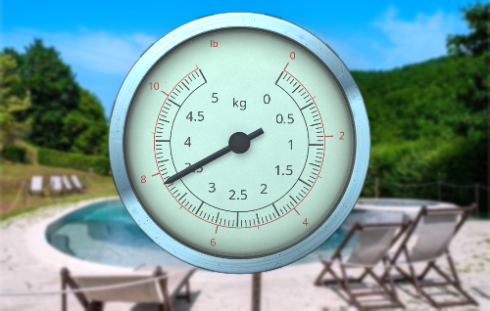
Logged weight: 3.5 kg
